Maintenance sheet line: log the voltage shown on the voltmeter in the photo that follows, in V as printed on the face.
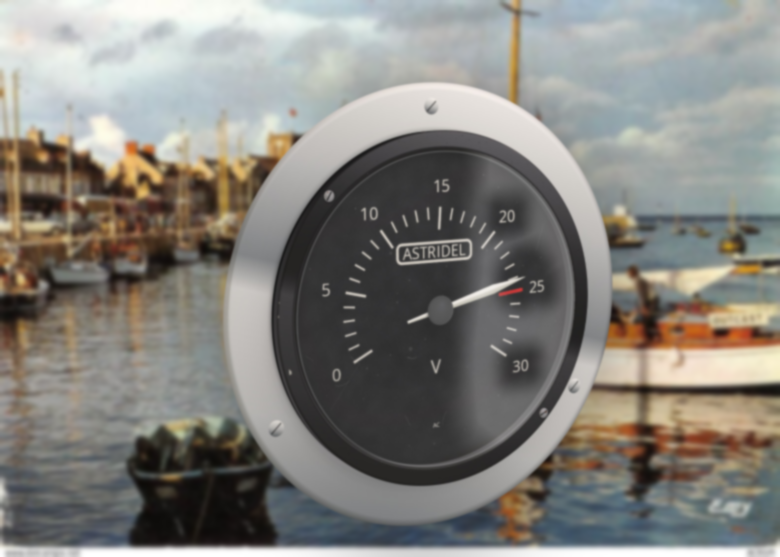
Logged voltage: 24 V
